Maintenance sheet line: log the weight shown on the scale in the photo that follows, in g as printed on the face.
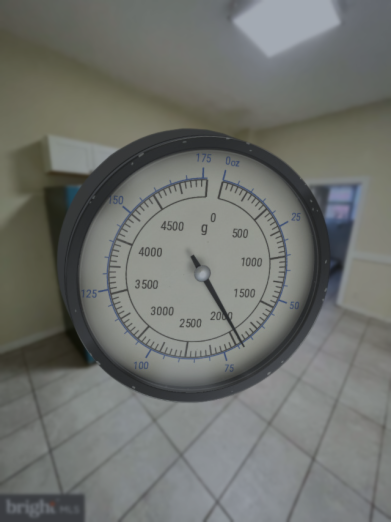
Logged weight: 1950 g
